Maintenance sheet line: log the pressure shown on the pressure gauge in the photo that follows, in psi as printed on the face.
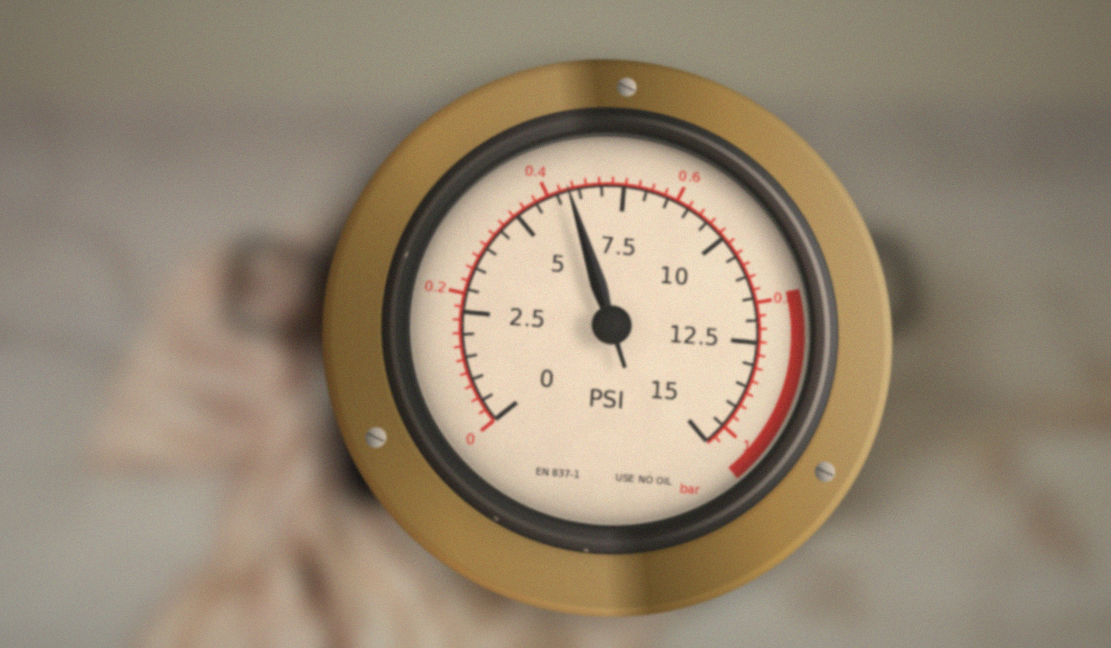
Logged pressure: 6.25 psi
